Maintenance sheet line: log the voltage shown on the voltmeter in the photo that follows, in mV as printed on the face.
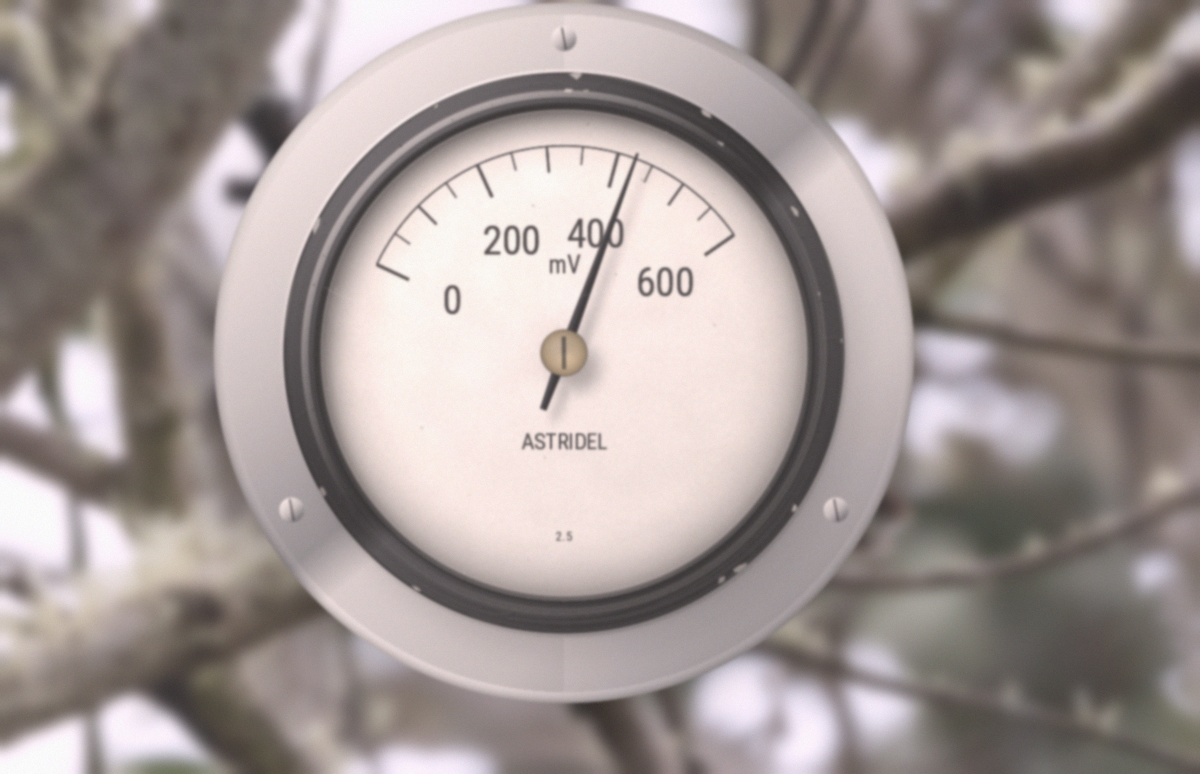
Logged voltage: 425 mV
